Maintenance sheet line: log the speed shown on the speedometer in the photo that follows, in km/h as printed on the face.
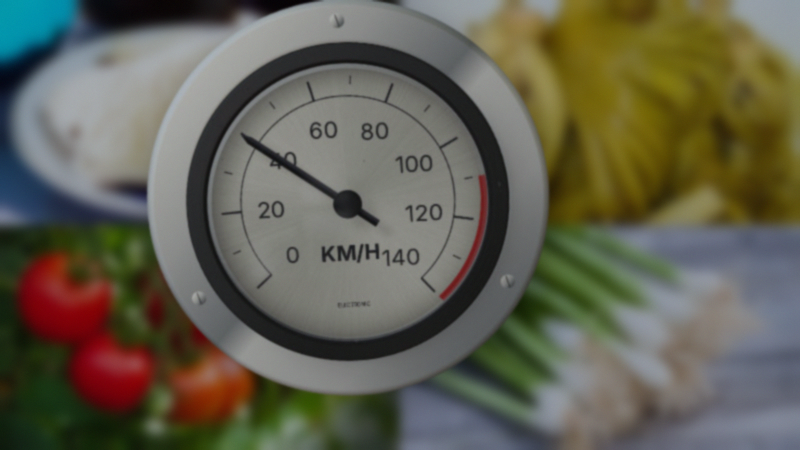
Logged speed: 40 km/h
